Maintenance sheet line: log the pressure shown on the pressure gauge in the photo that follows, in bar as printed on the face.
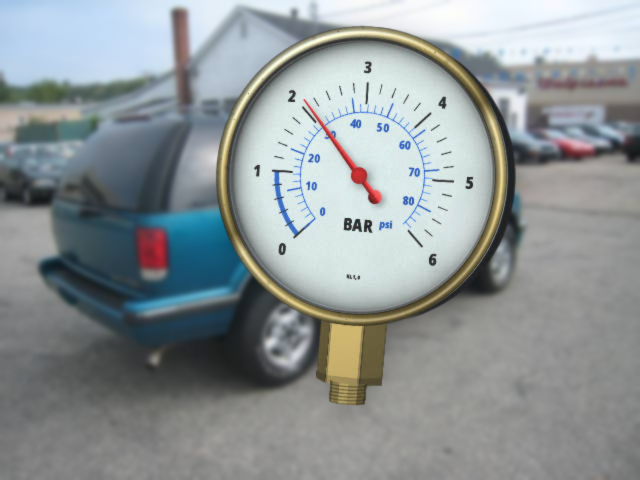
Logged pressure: 2.1 bar
